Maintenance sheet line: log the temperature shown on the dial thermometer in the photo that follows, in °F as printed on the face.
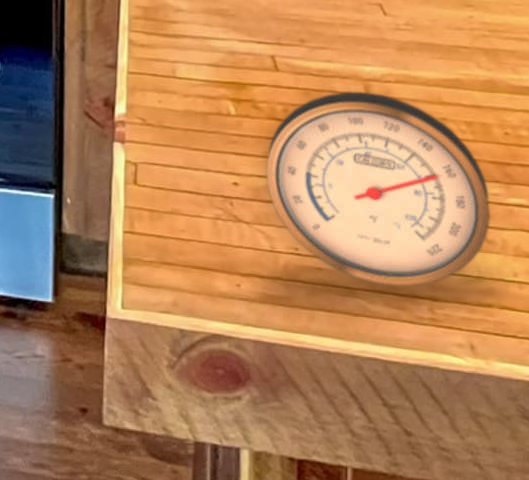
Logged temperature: 160 °F
